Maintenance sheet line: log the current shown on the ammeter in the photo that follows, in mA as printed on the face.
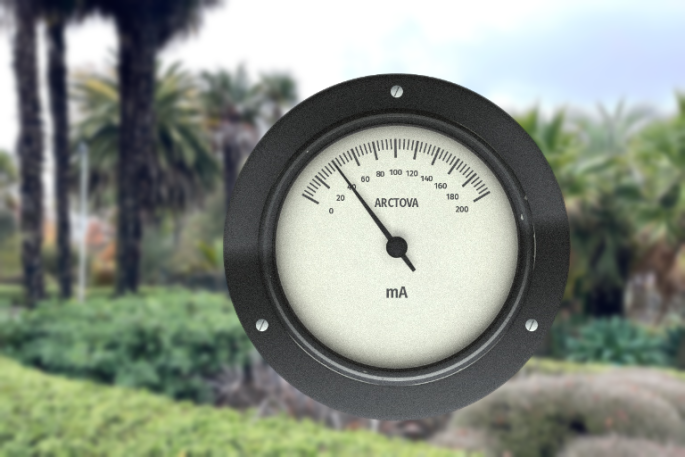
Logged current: 40 mA
